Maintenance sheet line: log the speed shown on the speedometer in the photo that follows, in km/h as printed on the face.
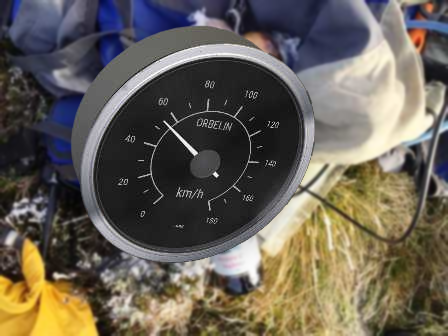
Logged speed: 55 km/h
